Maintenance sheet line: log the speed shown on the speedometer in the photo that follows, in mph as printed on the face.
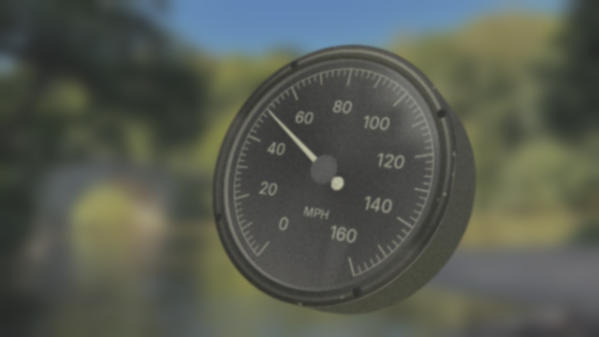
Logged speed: 50 mph
